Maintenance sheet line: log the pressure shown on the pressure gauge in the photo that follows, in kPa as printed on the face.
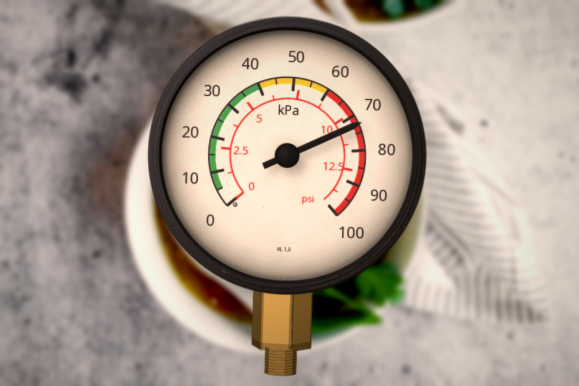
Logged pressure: 72.5 kPa
